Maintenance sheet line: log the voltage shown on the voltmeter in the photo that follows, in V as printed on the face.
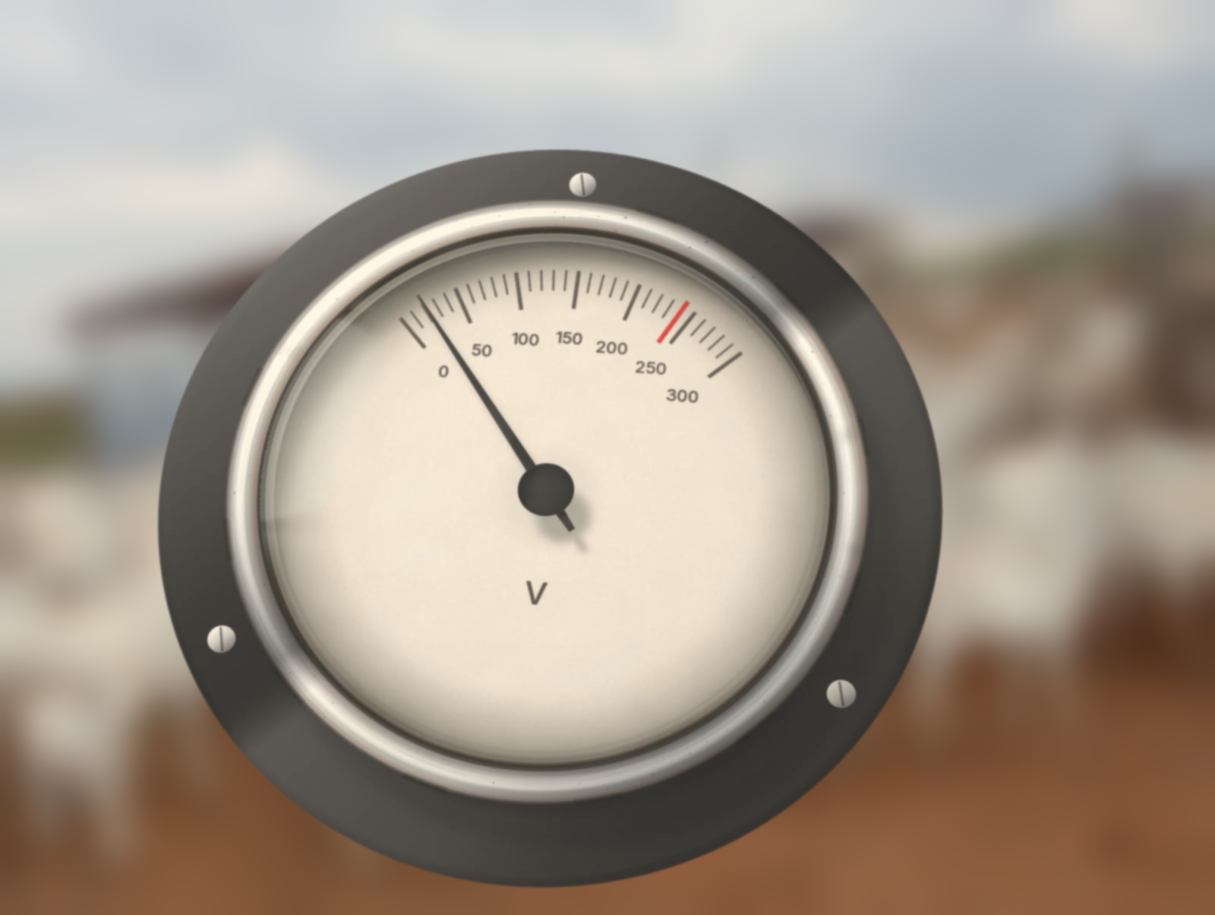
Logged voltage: 20 V
